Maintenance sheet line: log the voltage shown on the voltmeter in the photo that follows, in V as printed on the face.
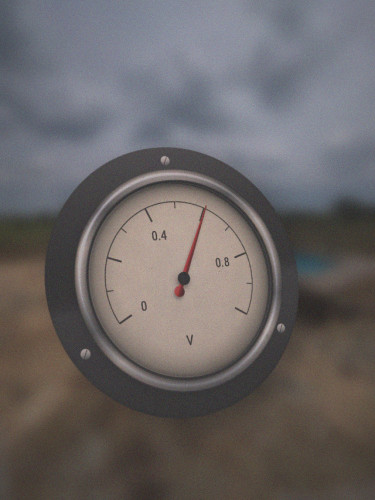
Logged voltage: 0.6 V
